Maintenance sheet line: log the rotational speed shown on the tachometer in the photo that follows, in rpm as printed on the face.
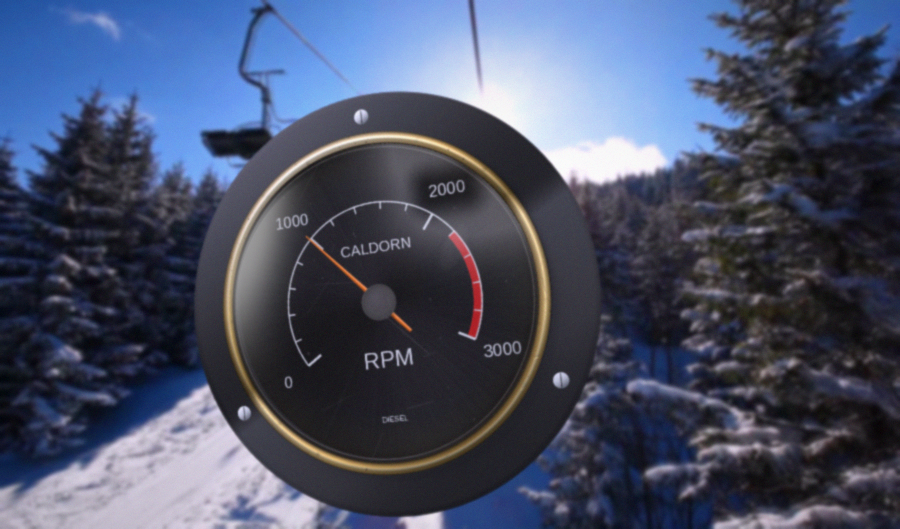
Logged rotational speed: 1000 rpm
